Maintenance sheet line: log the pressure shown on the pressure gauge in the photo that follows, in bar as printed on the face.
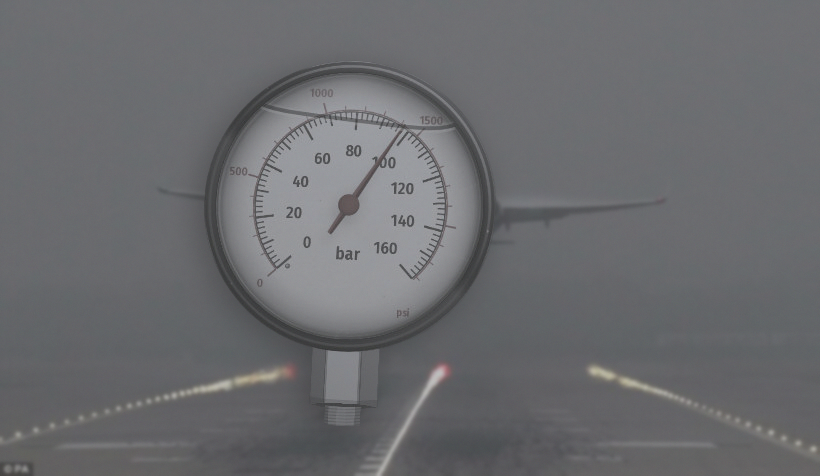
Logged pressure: 98 bar
